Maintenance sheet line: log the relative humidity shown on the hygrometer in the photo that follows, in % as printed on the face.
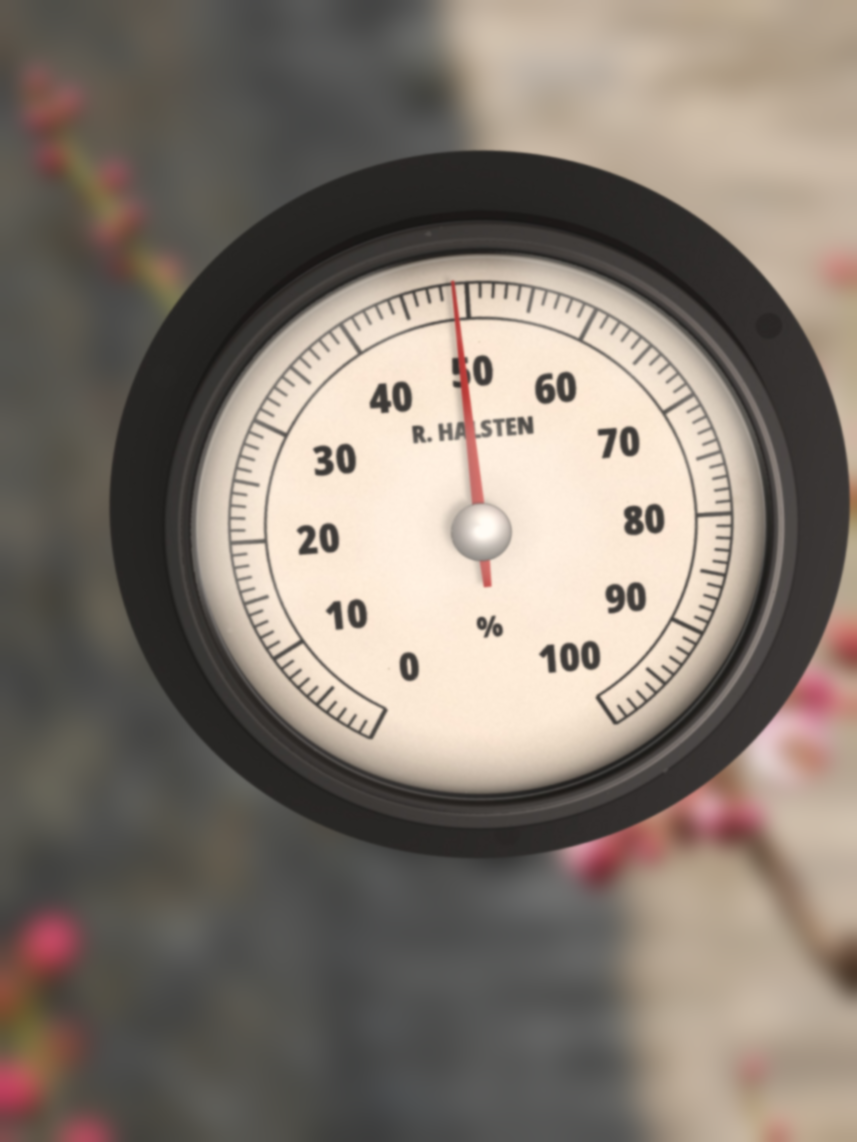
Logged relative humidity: 49 %
